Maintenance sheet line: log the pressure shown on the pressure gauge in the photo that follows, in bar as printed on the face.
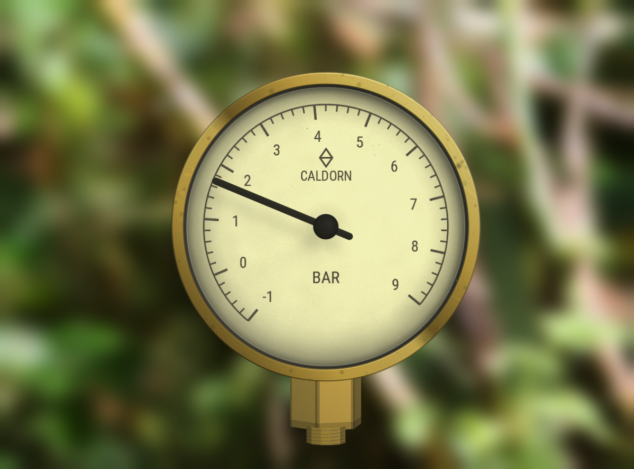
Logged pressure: 1.7 bar
